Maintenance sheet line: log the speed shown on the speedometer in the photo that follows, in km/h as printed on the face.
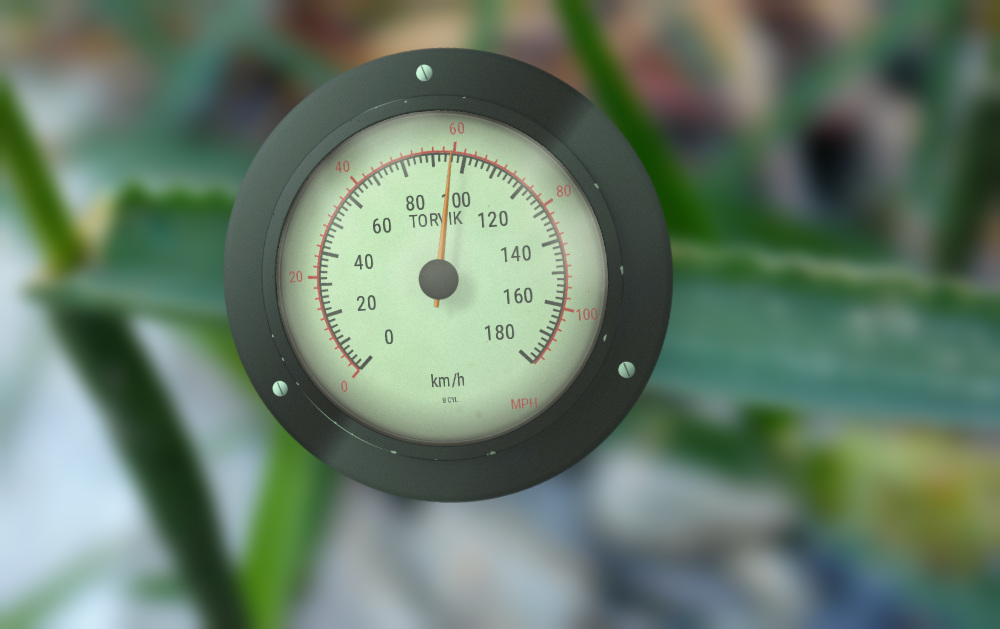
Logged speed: 96 km/h
